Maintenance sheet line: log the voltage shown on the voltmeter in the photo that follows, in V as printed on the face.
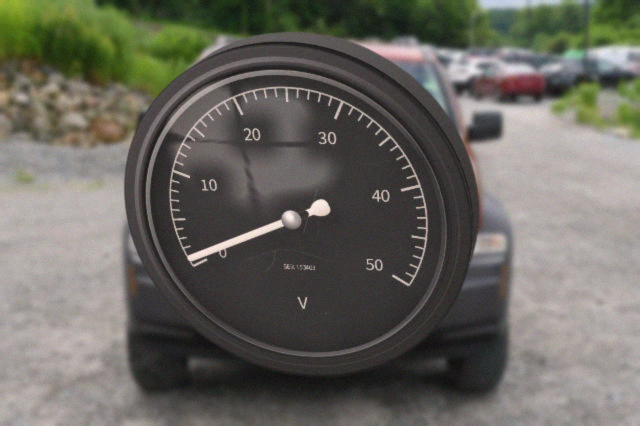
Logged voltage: 1 V
